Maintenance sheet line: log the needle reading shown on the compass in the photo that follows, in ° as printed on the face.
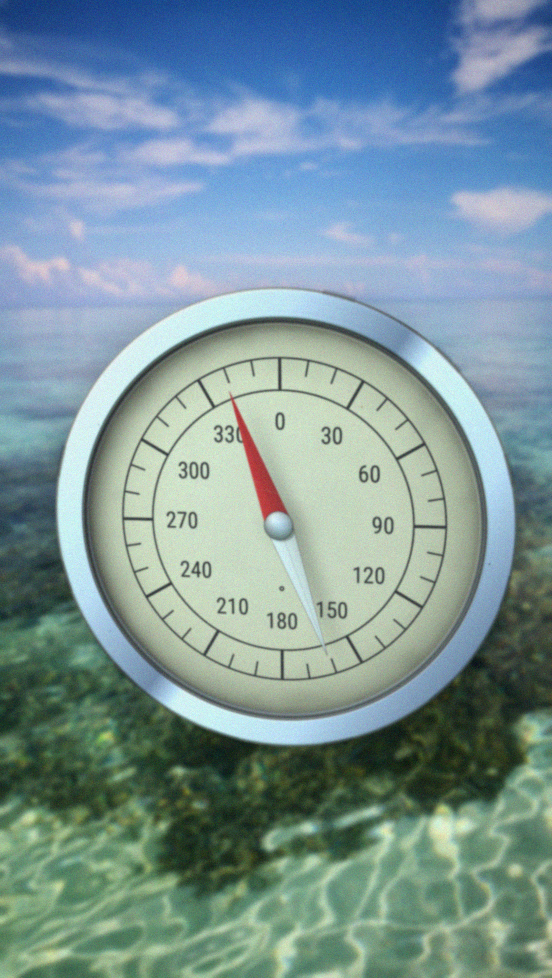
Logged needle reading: 340 °
